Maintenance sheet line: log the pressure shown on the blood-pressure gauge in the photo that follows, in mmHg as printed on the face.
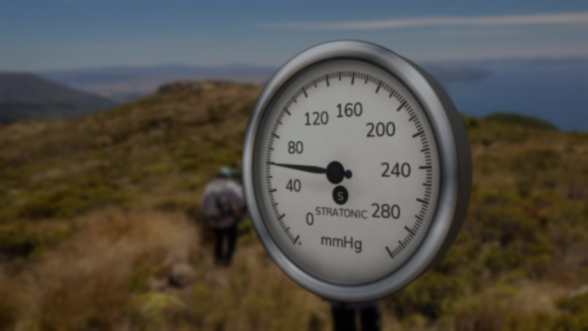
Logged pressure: 60 mmHg
